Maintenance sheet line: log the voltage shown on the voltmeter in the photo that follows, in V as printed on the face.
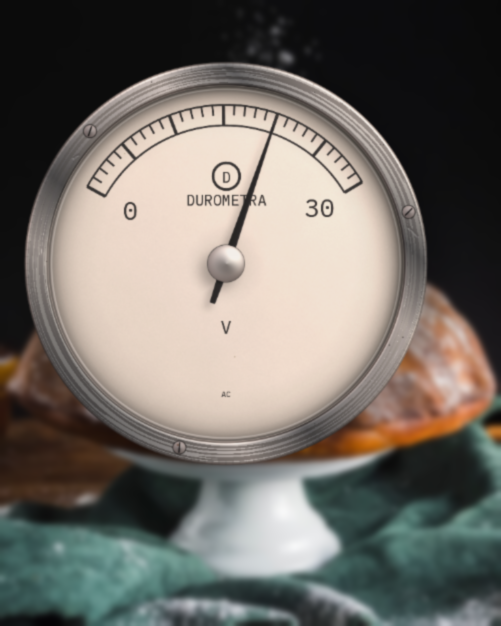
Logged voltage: 20 V
